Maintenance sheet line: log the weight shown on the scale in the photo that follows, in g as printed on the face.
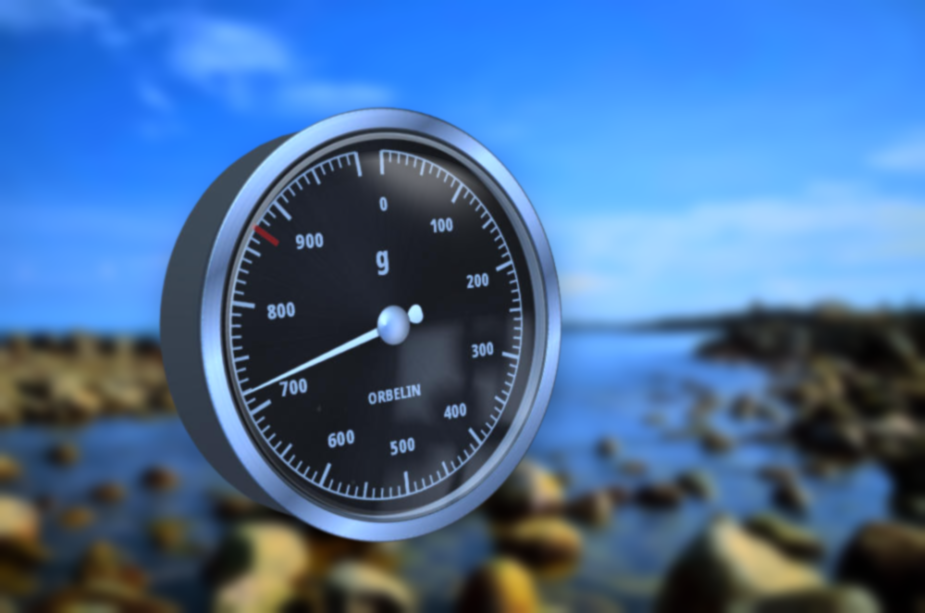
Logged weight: 720 g
